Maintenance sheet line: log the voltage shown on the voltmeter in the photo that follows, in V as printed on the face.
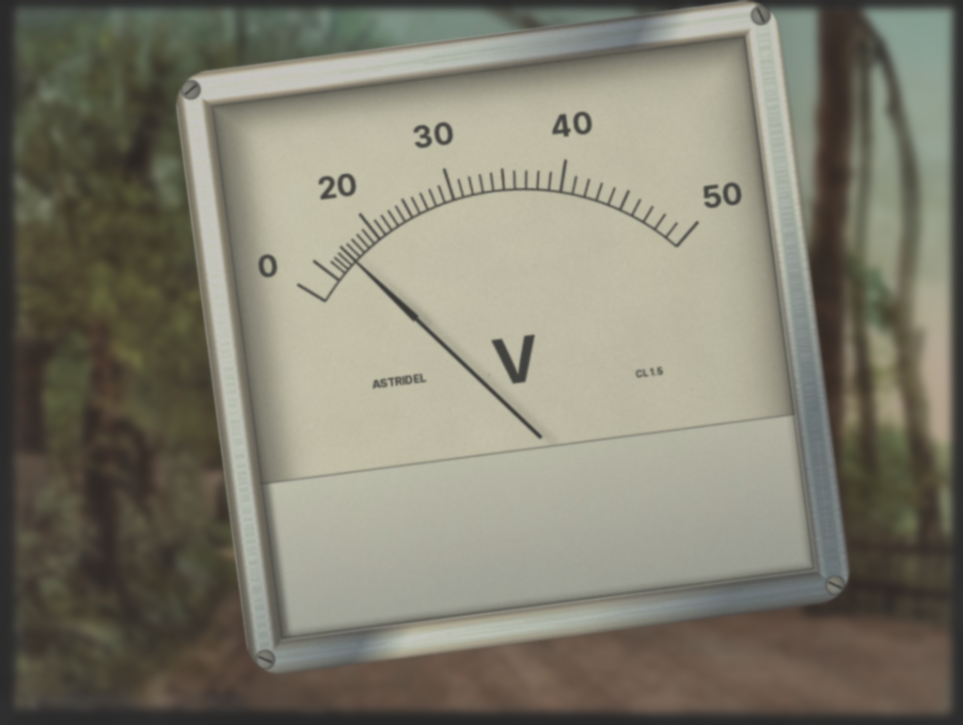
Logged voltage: 15 V
